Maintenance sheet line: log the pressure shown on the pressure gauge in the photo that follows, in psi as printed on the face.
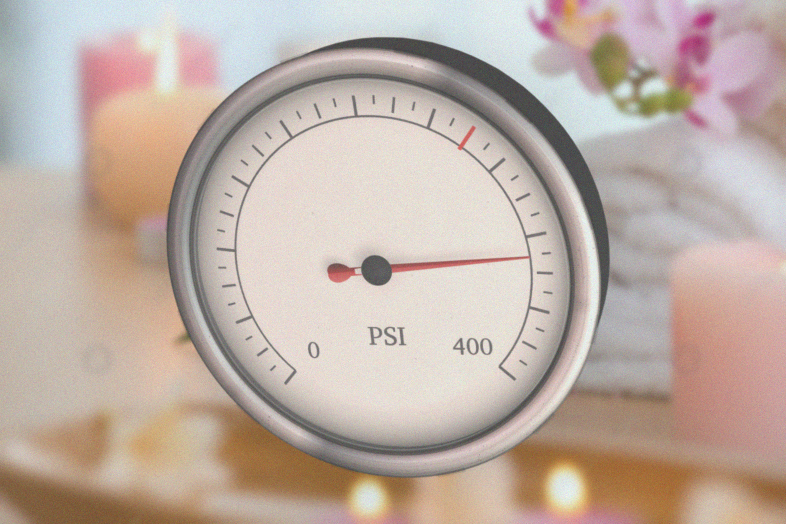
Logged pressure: 330 psi
